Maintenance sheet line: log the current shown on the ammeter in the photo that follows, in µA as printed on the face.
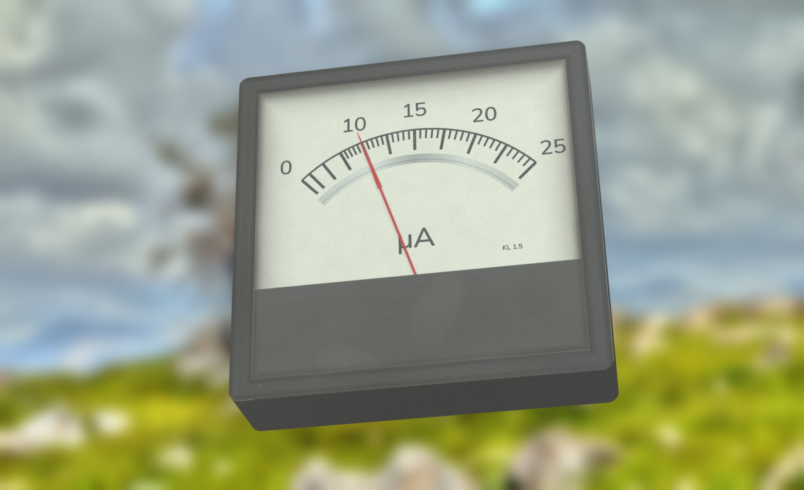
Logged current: 10 µA
